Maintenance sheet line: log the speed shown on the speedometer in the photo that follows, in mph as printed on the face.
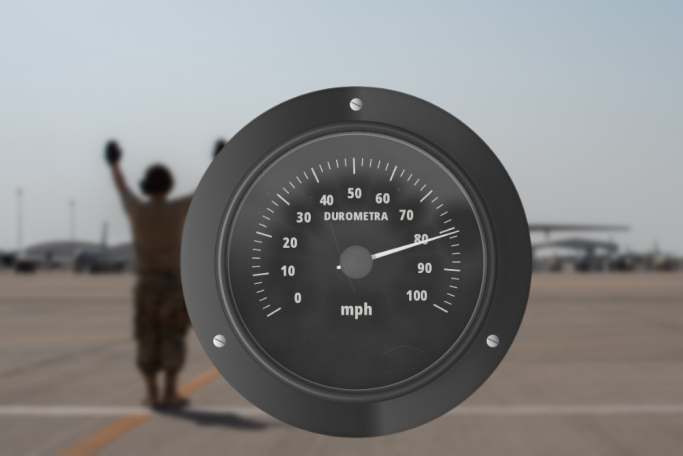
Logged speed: 81 mph
